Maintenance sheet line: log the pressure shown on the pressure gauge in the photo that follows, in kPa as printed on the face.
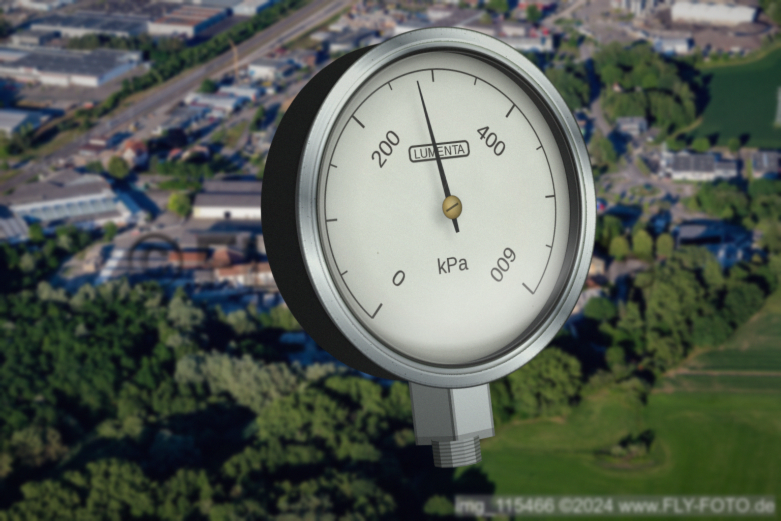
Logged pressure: 275 kPa
